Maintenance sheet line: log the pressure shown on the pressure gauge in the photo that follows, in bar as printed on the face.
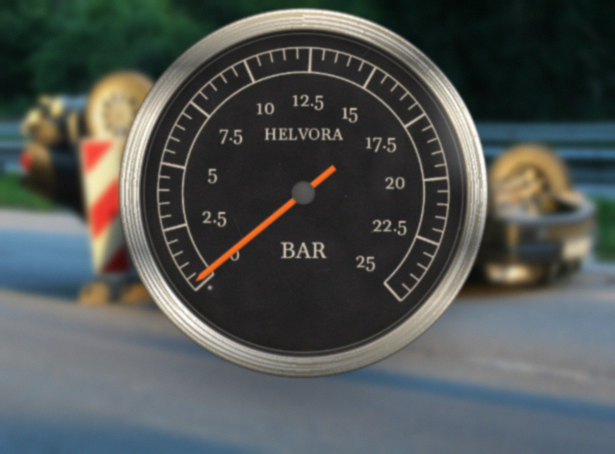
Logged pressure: 0.25 bar
